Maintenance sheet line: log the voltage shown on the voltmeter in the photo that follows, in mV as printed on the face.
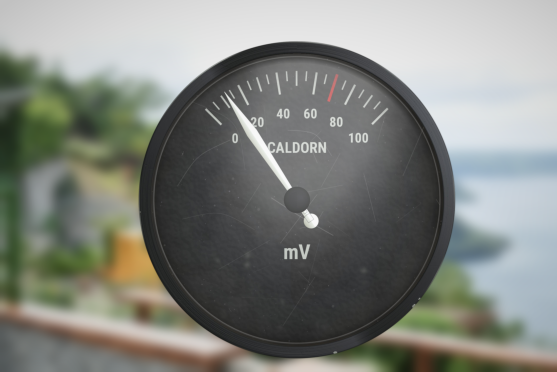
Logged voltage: 12.5 mV
